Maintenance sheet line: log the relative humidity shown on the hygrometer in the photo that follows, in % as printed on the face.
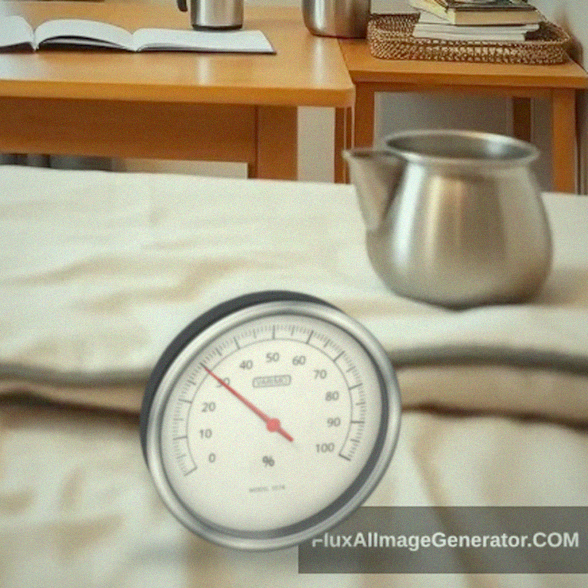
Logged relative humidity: 30 %
